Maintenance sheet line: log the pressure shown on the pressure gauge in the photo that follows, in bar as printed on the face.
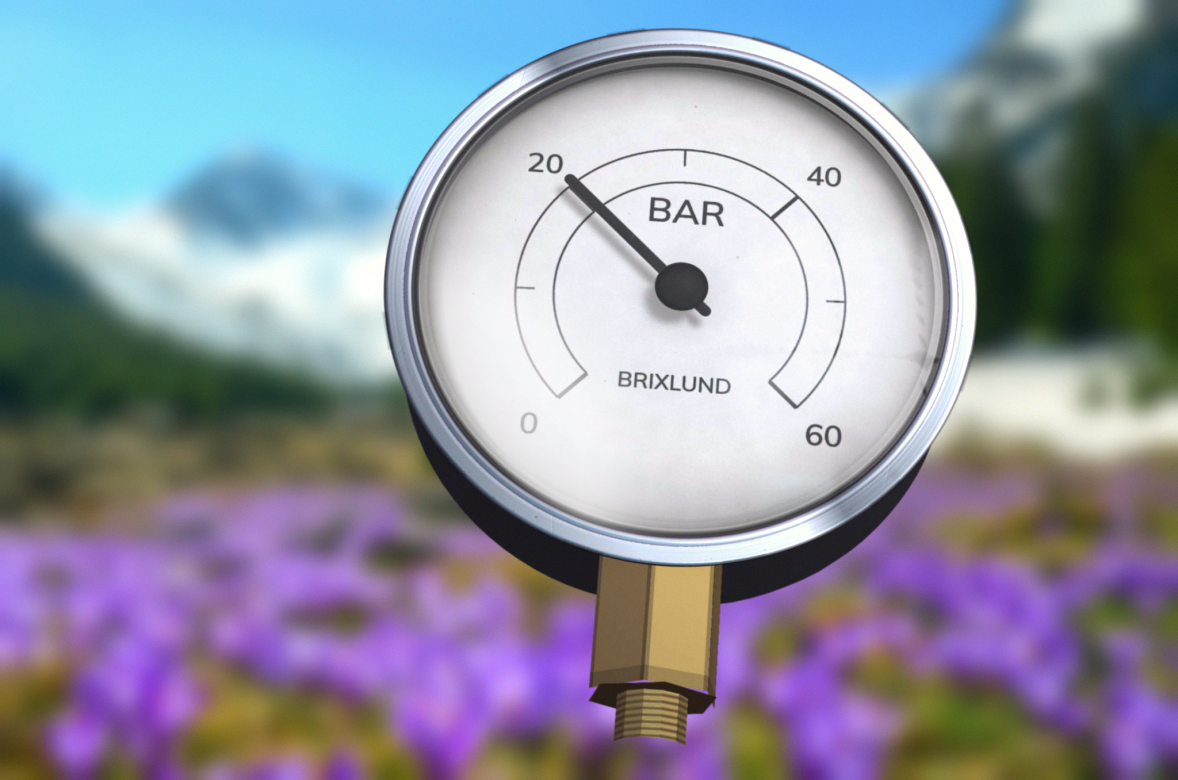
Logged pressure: 20 bar
